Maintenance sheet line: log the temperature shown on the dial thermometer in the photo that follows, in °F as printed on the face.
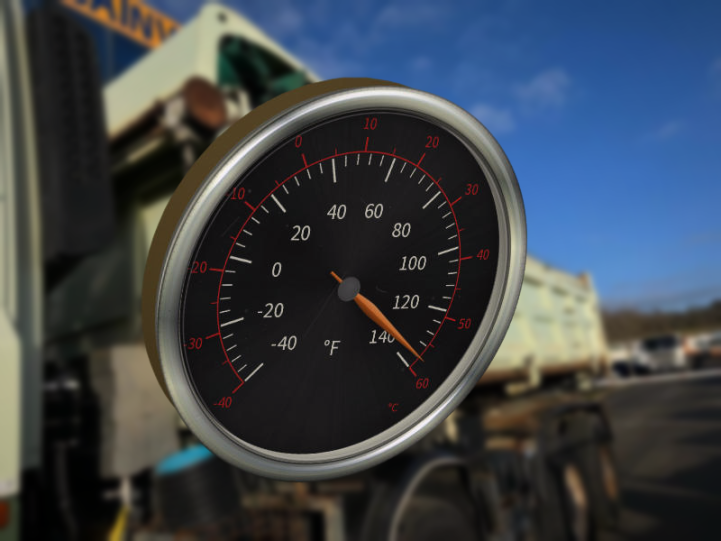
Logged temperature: 136 °F
